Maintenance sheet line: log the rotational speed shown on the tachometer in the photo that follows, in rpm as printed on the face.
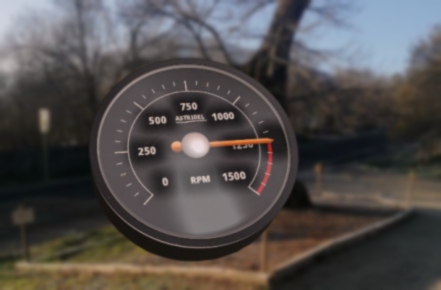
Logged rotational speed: 1250 rpm
